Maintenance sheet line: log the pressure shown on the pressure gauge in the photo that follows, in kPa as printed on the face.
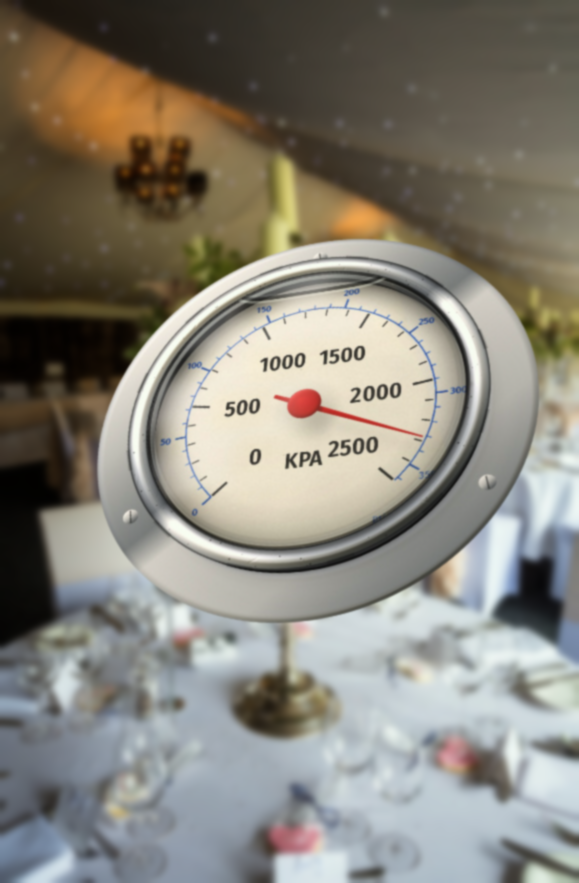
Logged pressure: 2300 kPa
